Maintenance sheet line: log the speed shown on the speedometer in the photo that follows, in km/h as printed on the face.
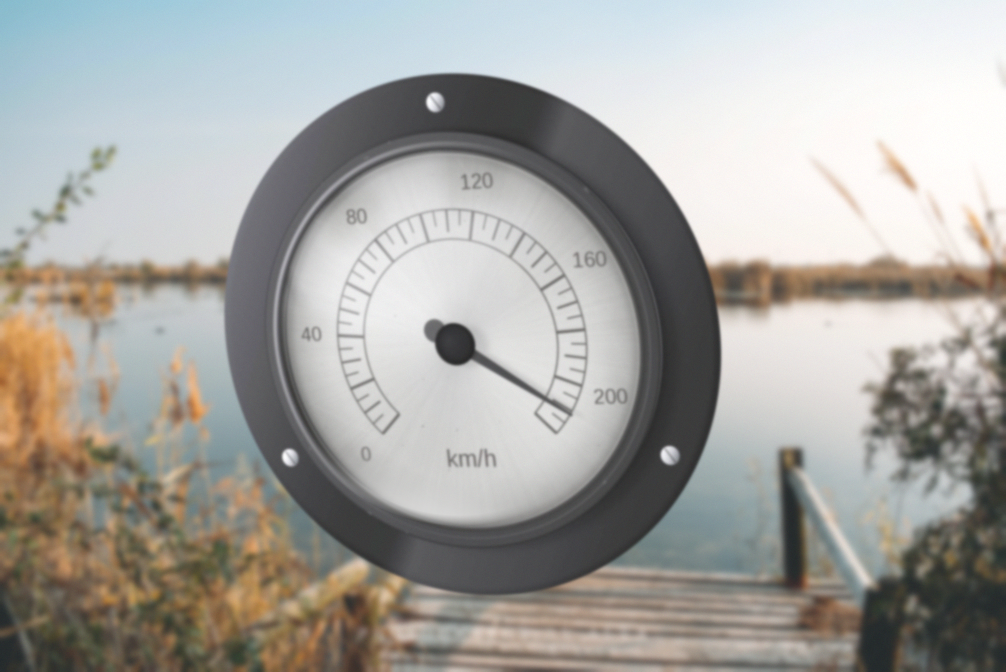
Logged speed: 210 km/h
